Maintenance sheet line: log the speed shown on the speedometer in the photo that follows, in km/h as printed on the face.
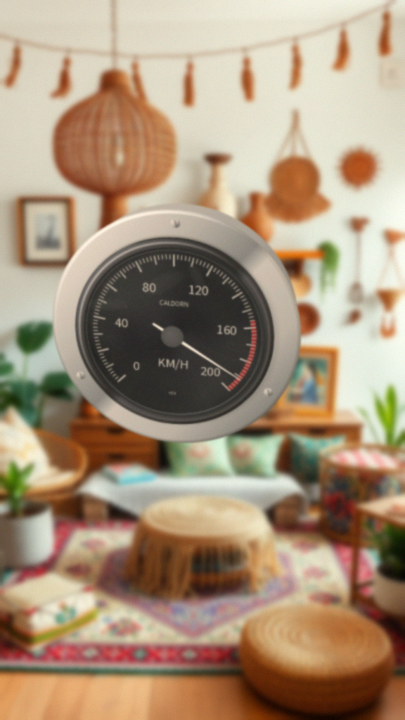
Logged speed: 190 km/h
